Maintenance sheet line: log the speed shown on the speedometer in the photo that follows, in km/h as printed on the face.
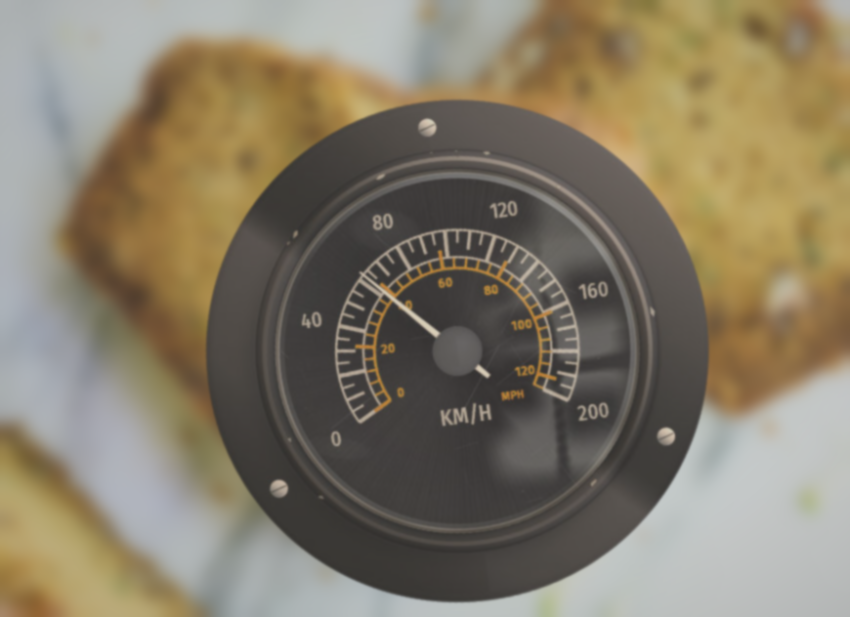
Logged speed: 62.5 km/h
